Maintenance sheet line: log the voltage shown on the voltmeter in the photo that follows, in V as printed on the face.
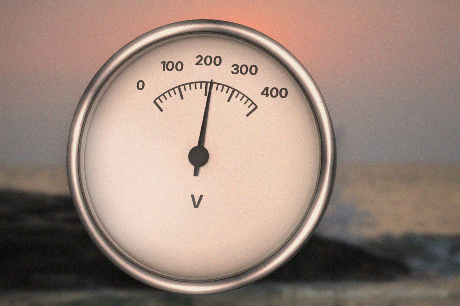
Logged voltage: 220 V
